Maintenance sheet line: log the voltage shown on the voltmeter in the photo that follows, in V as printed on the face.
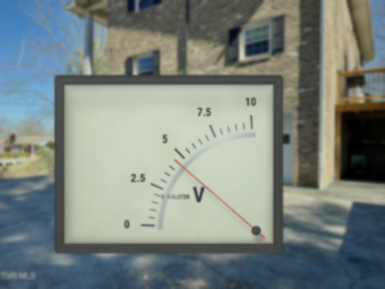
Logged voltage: 4.5 V
